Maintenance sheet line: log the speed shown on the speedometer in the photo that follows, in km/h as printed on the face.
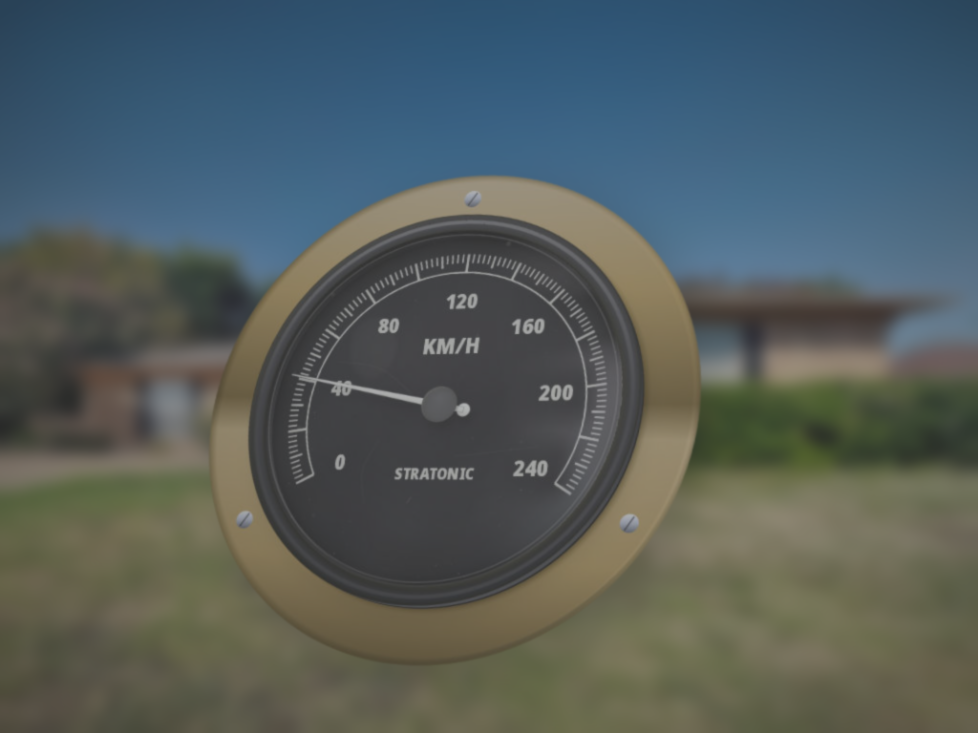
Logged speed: 40 km/h
